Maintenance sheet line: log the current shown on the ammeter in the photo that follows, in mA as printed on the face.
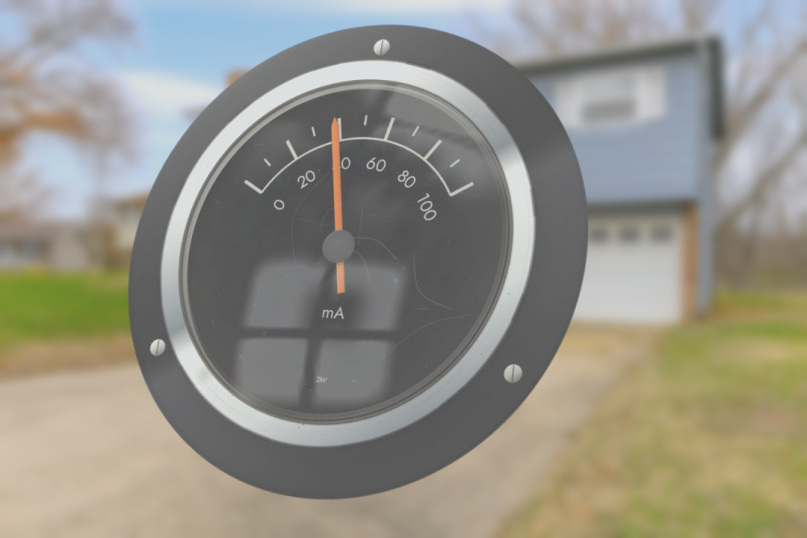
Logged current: 40 mA
